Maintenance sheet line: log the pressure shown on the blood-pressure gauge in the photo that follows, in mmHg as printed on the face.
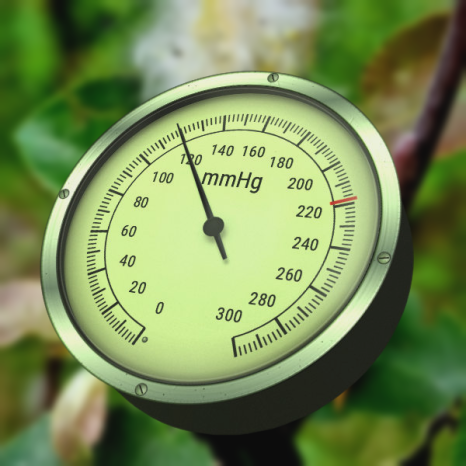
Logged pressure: 120 mmHg
